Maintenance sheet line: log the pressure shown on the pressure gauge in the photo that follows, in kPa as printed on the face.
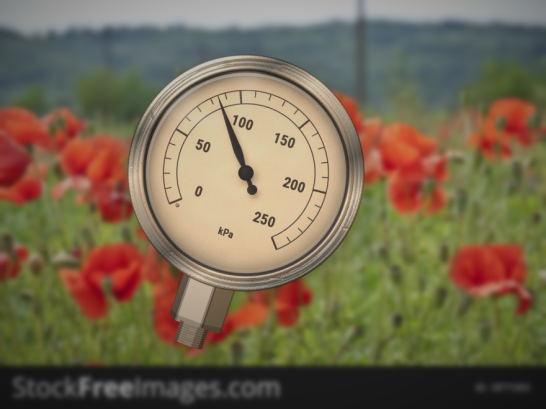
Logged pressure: 85 kPa
